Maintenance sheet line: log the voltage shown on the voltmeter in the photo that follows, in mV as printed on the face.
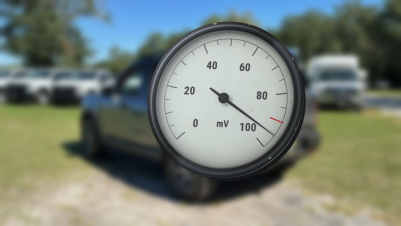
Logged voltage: 95 mV
